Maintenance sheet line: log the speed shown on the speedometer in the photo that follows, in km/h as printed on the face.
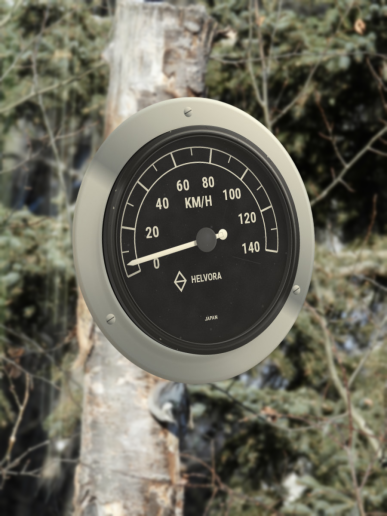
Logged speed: 5 km/h
